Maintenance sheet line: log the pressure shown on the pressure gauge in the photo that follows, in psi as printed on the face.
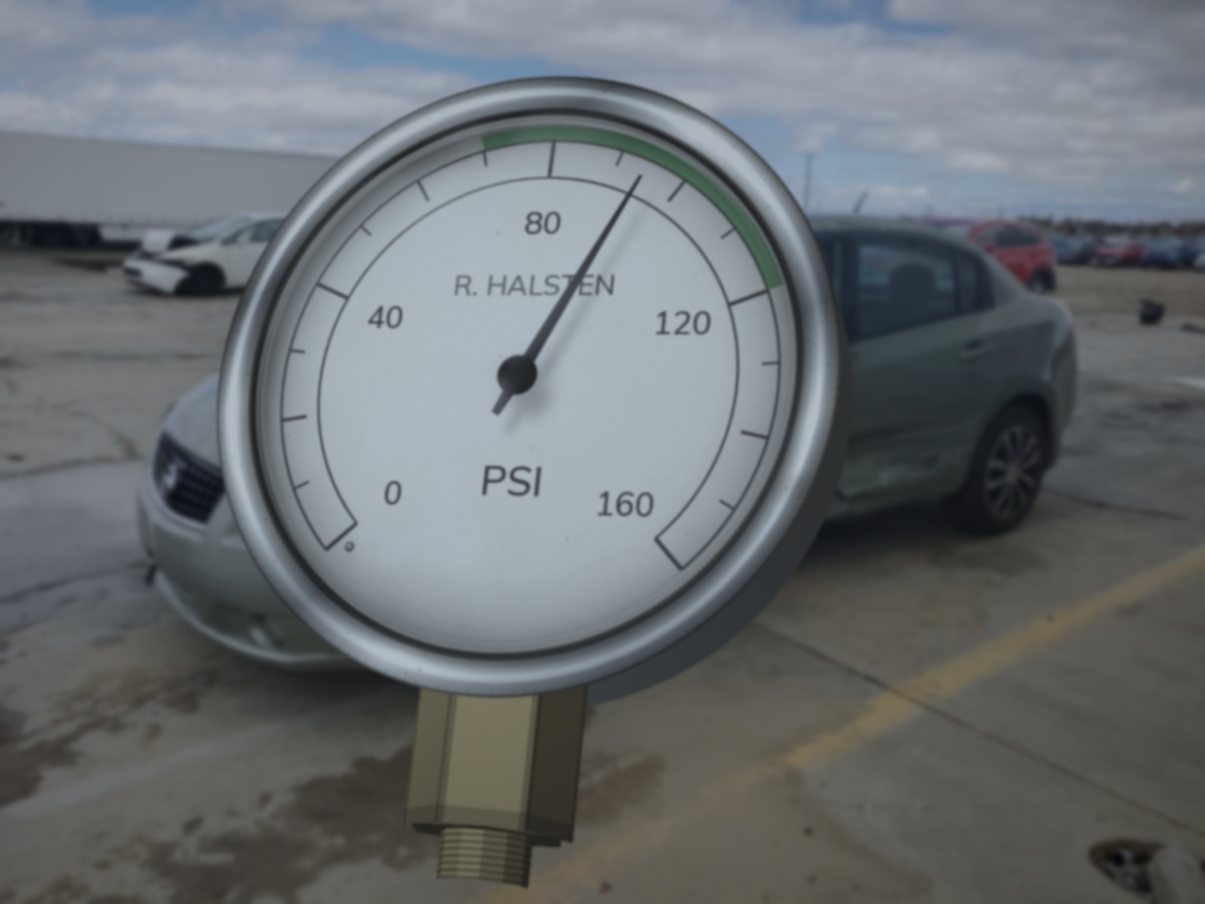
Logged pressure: 95 psi
